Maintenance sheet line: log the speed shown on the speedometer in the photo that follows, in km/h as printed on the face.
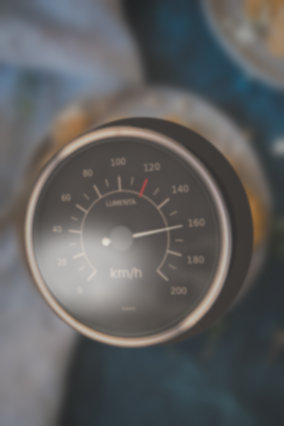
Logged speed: 160 km/h
